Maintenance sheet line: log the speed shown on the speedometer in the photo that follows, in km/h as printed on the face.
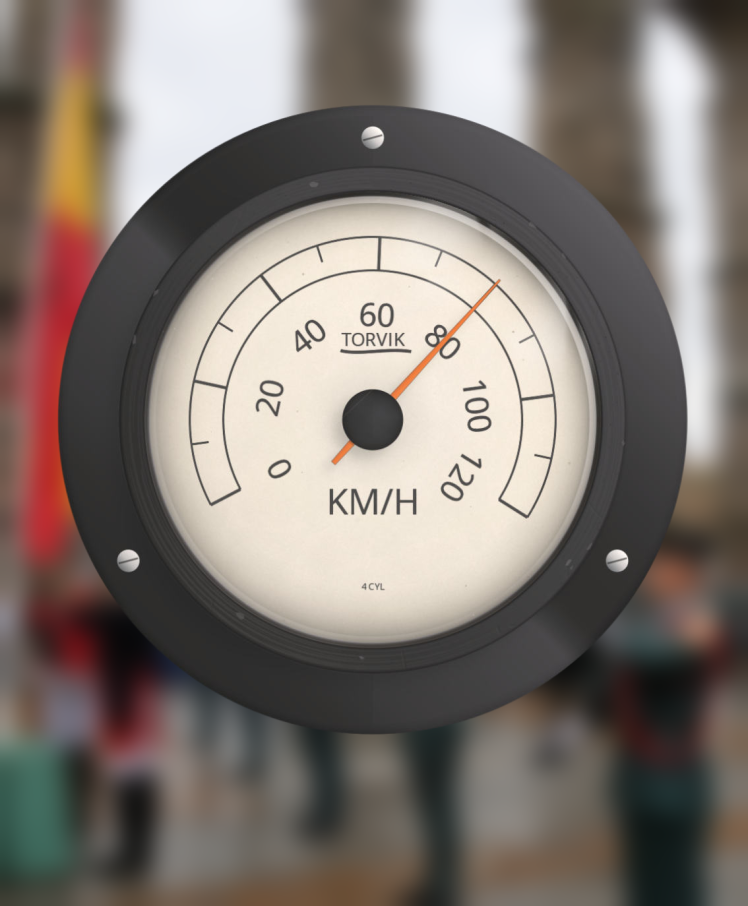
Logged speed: 80 km/h
